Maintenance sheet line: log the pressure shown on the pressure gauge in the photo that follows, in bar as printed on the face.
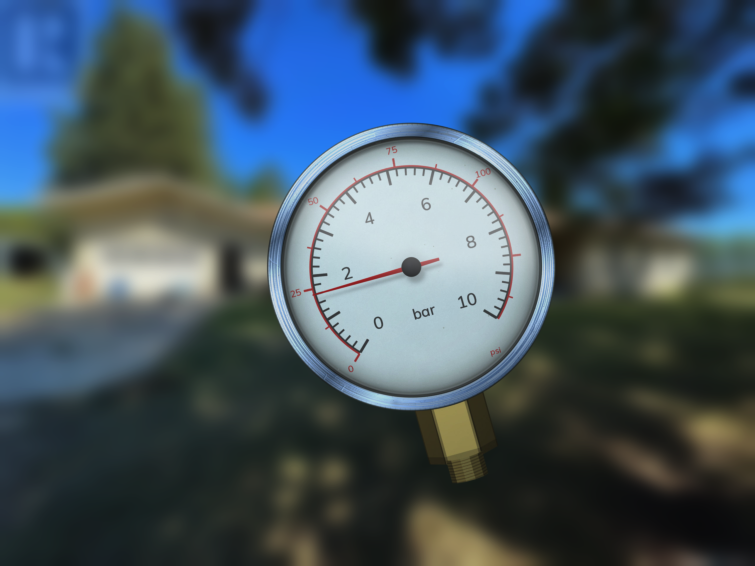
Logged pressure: 1.6 bar
